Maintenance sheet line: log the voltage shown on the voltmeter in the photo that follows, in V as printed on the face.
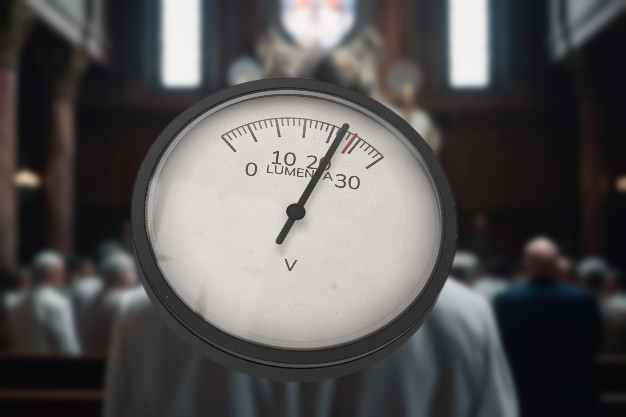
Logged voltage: 22 V
